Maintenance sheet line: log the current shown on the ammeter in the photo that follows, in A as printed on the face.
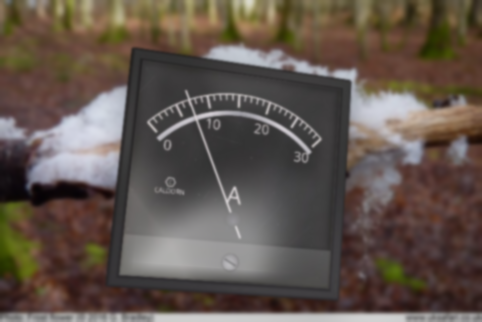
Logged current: 7 A
